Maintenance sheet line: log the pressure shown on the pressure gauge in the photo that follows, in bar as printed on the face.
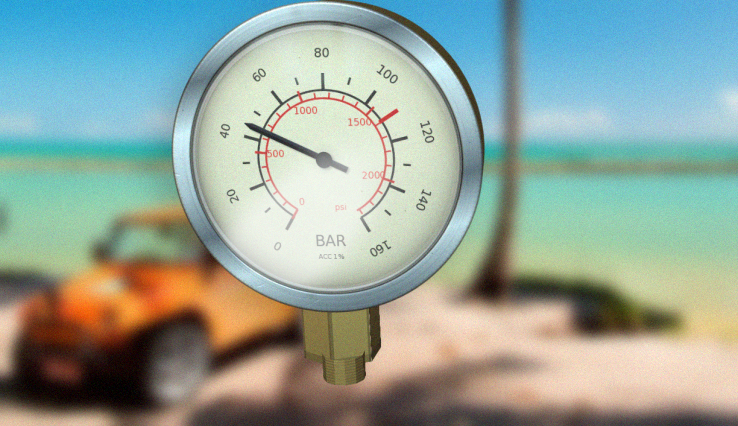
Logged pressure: 45 bar
